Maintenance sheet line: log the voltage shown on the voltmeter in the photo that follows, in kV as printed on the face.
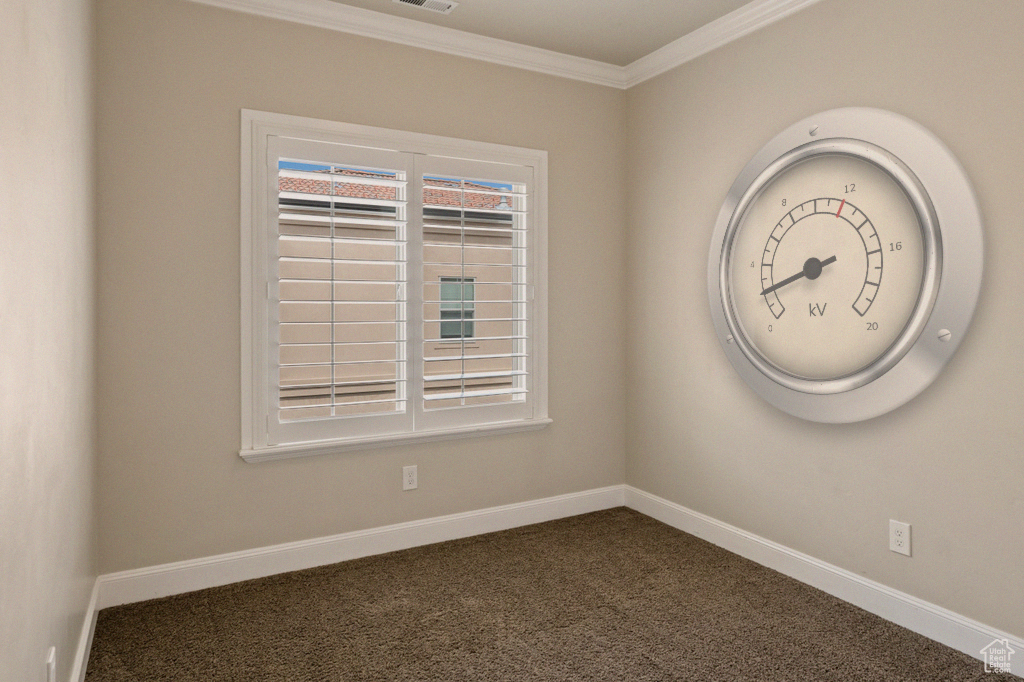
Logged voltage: 2 kV
